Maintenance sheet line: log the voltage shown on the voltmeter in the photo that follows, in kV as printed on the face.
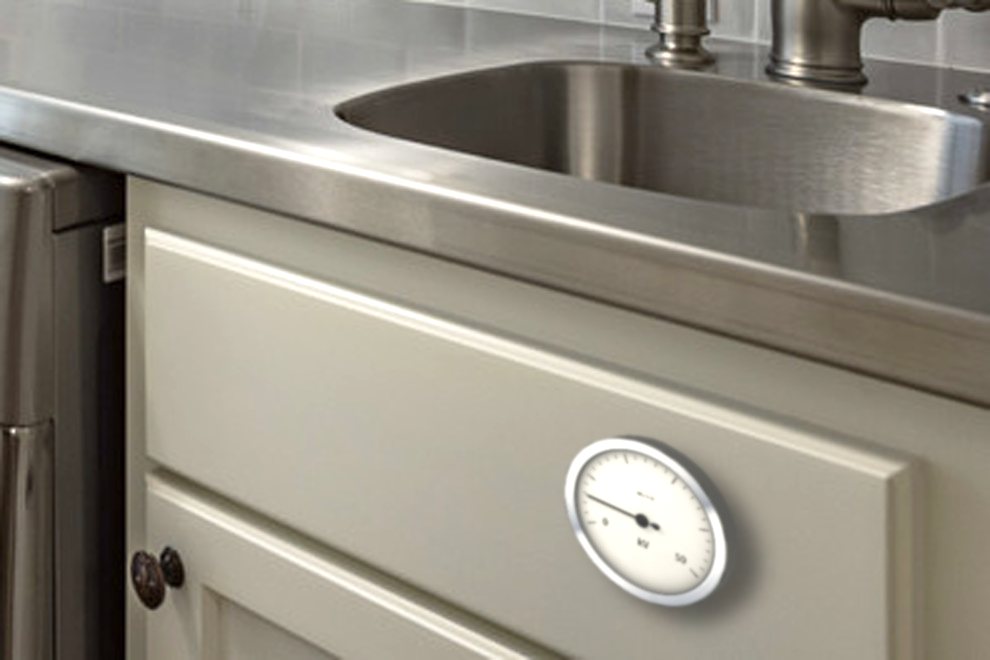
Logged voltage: 6 kV
